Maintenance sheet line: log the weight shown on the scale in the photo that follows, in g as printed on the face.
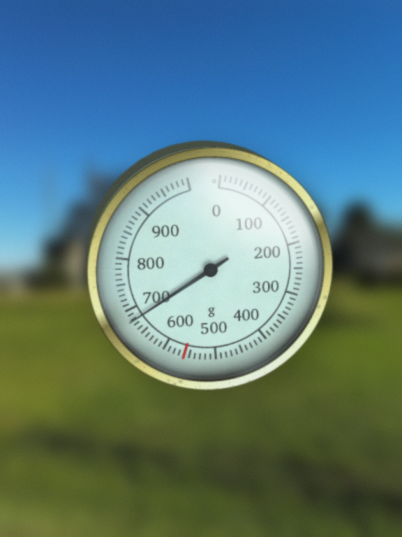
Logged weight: 680 g
